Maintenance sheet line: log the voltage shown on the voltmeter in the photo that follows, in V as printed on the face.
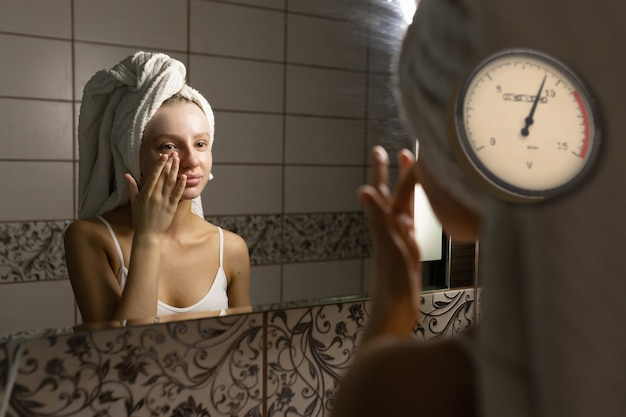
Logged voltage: 9 V
